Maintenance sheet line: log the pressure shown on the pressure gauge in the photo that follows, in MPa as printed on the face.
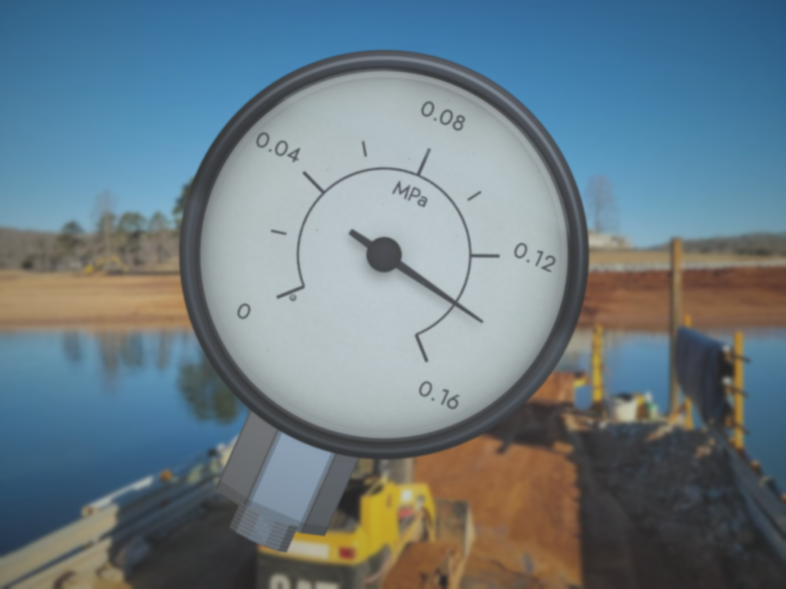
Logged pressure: 0.14 MPa
